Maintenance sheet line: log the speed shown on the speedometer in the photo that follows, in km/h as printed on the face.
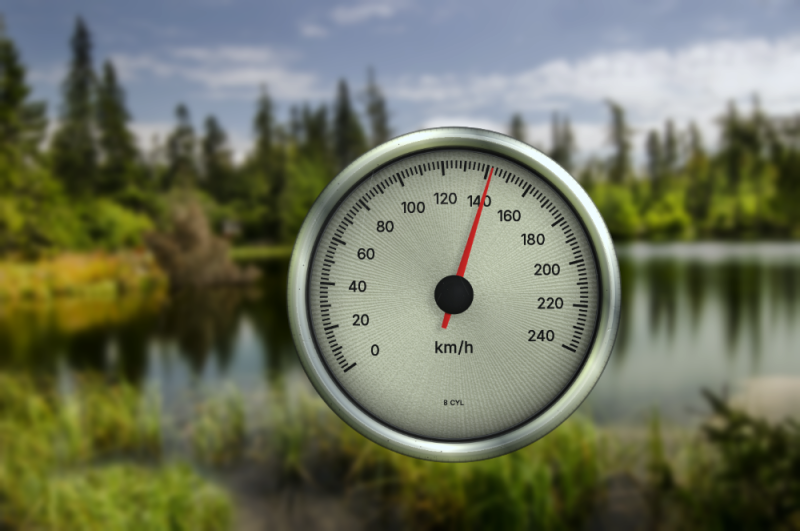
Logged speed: 142 km/h
